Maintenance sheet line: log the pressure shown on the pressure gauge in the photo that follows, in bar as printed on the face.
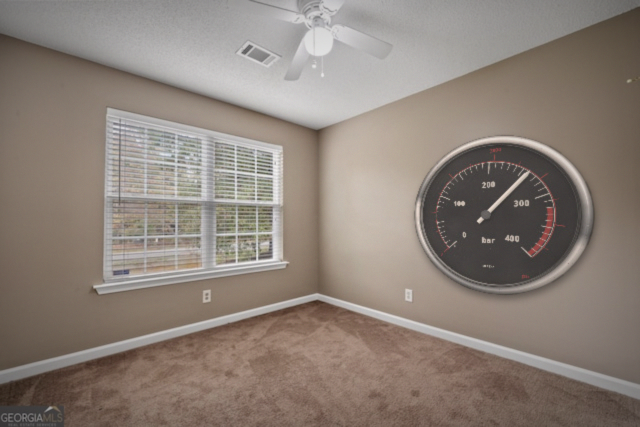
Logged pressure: 260 bar
